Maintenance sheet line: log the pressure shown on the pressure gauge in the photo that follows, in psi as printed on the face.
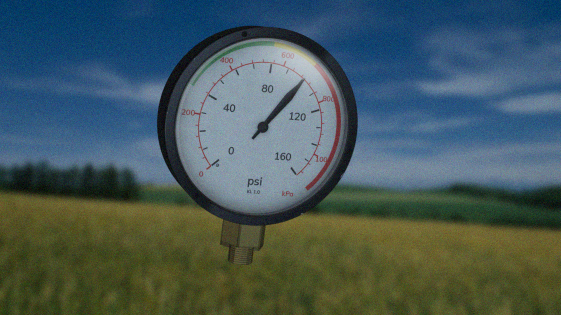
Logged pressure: 100 psi
